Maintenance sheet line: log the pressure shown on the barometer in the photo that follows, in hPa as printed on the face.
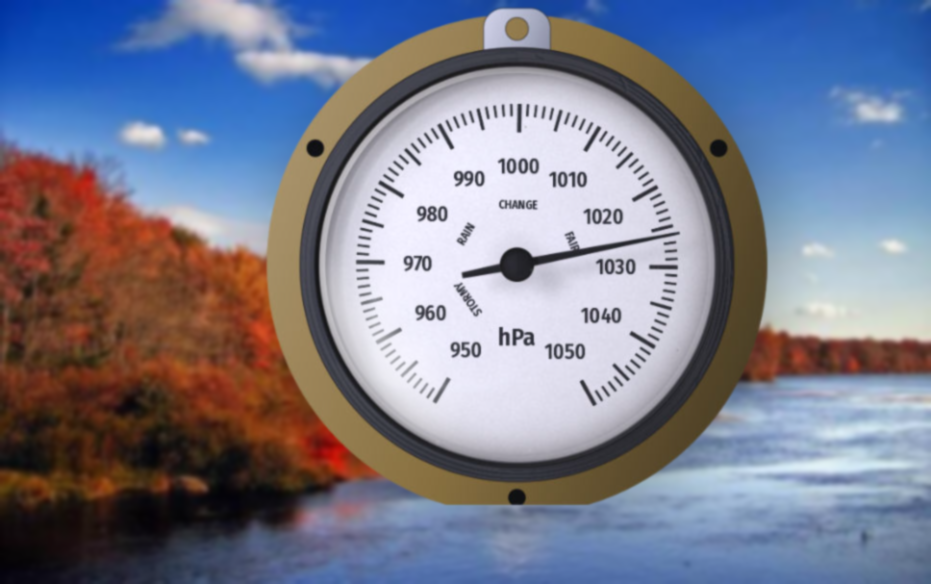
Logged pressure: 1026 hPa
